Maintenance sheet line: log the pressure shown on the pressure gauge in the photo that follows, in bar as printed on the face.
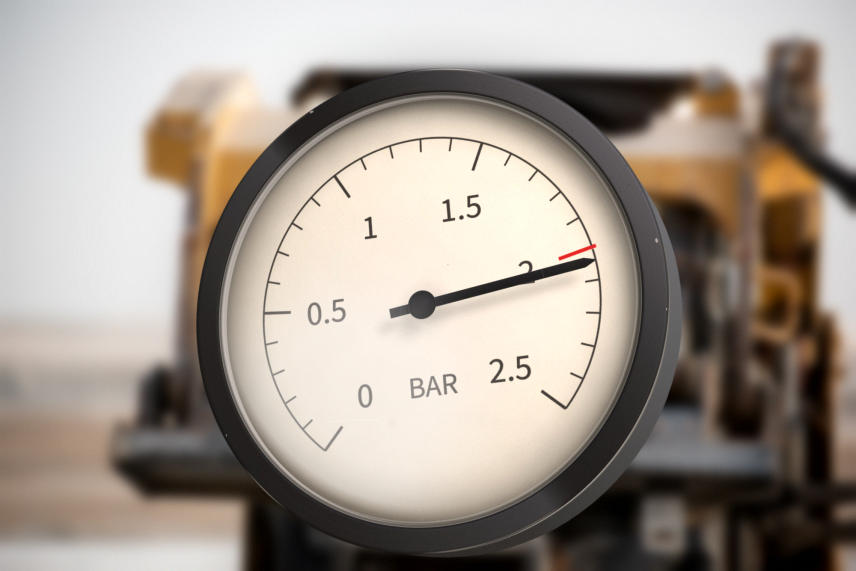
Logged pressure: 2.05 bar
